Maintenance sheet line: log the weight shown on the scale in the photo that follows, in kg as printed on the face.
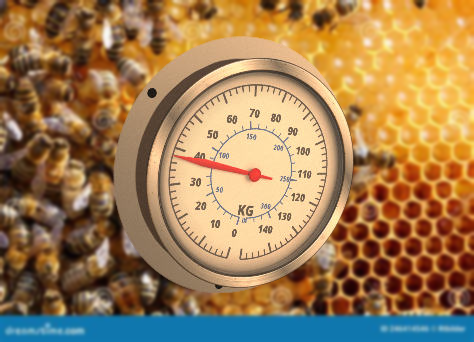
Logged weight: 38 kg
